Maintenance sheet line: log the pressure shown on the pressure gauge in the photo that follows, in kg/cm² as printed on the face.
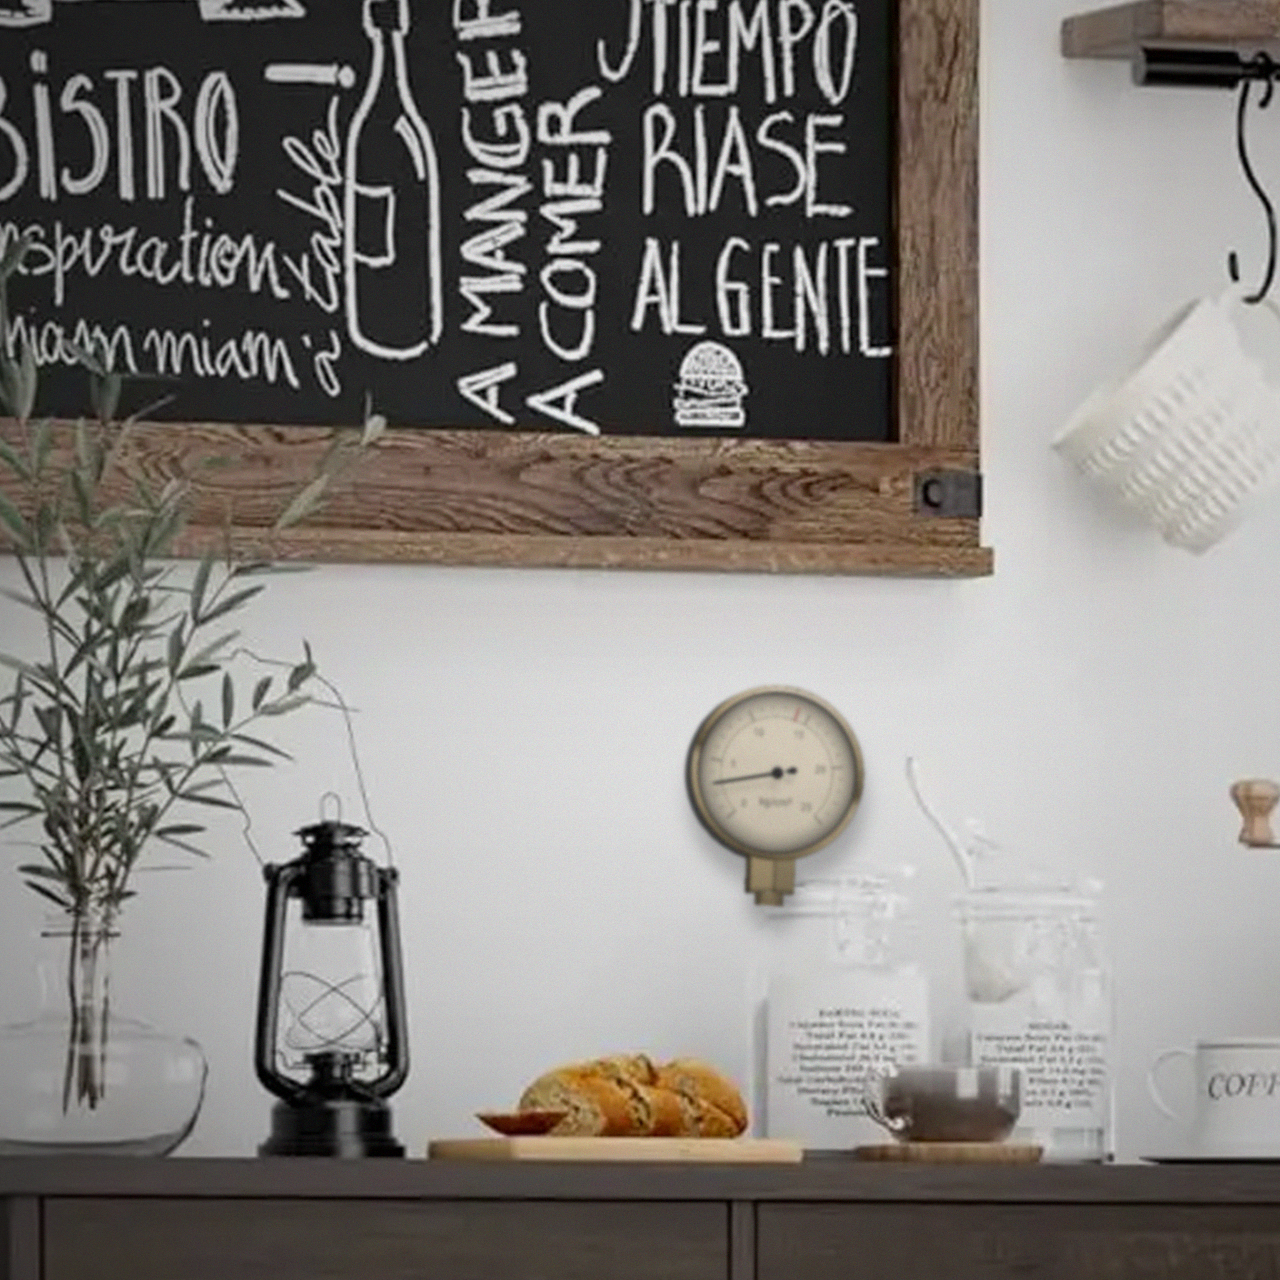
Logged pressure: 3 kg/cm²
